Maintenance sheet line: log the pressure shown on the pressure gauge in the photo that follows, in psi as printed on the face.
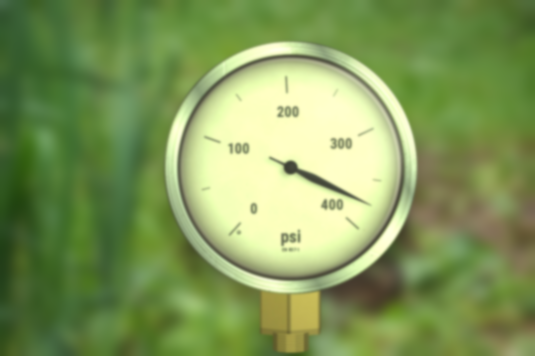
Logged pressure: 375 psi
